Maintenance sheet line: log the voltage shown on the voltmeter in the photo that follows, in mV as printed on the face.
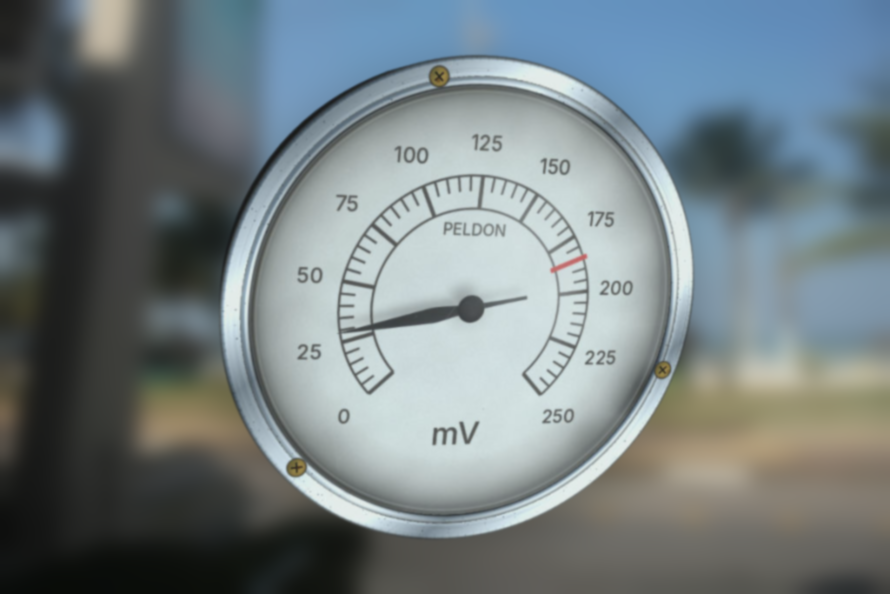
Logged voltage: 30 mV
